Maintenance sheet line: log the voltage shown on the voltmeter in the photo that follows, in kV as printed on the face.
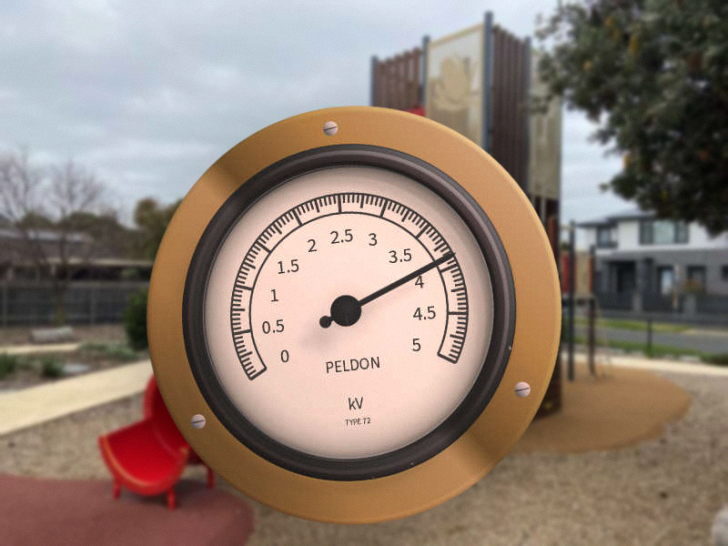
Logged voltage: 3.9 kV
